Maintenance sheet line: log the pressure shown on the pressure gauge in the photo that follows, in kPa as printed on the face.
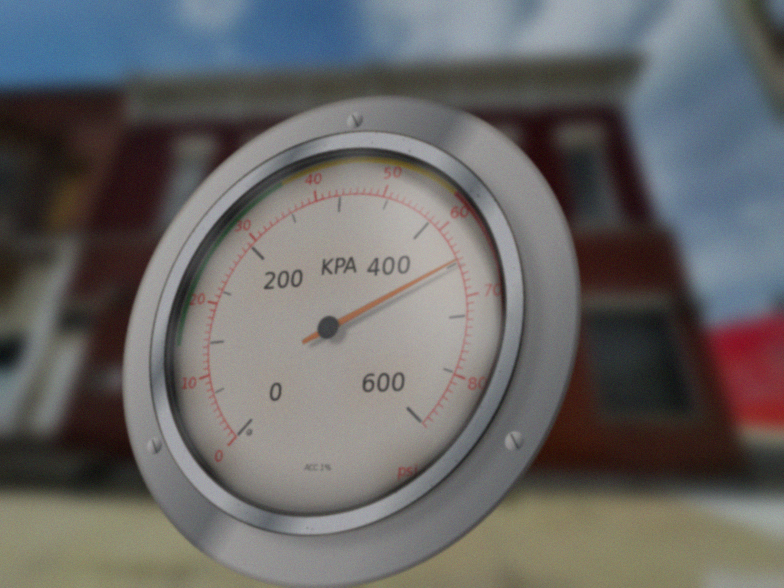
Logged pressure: 450 kPa
